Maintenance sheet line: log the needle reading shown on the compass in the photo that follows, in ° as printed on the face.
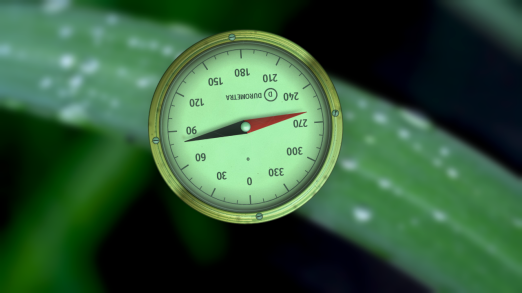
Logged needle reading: 260 °
